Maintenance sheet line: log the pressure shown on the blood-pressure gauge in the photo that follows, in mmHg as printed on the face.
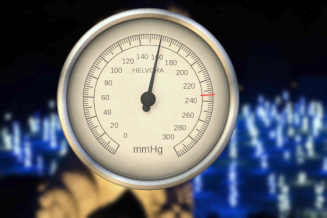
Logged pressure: 160 mmHg
